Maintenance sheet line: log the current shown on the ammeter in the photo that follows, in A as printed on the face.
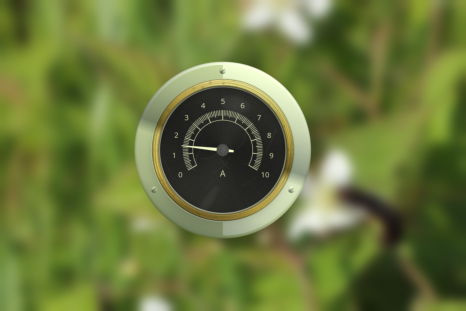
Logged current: 1.5 A
